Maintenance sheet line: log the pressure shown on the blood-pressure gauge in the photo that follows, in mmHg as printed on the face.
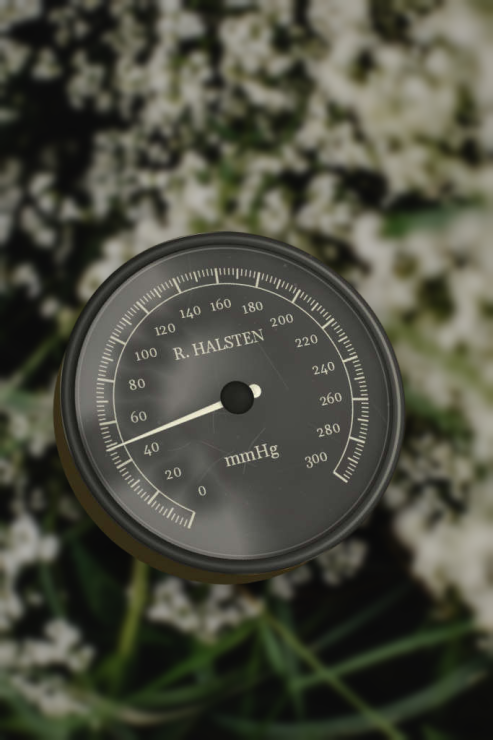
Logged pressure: 48 mmHg
